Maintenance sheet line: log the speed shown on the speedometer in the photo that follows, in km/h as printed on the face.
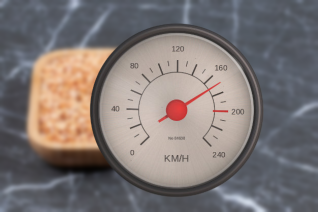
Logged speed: 170 km/h
